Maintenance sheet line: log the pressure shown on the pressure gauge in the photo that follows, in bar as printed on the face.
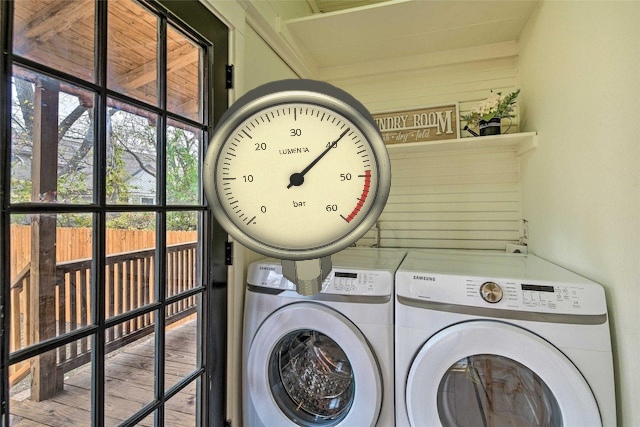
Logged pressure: 40 bar
